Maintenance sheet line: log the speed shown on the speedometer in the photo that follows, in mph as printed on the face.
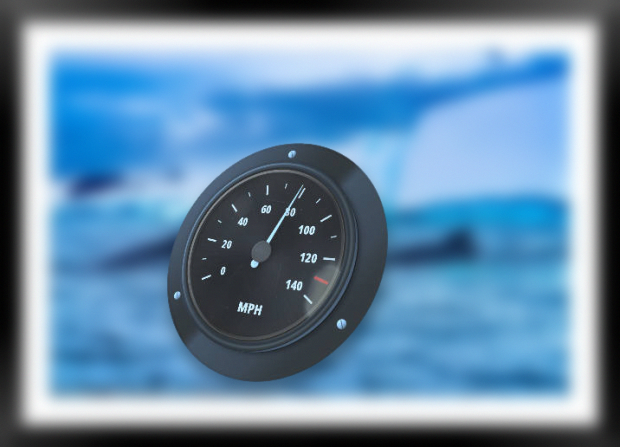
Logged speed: 80 mph
